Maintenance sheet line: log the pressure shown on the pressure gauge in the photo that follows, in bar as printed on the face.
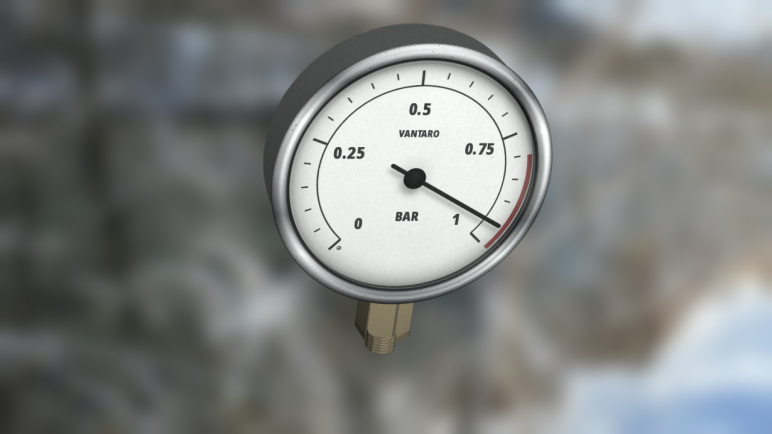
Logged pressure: 0.95 bar
